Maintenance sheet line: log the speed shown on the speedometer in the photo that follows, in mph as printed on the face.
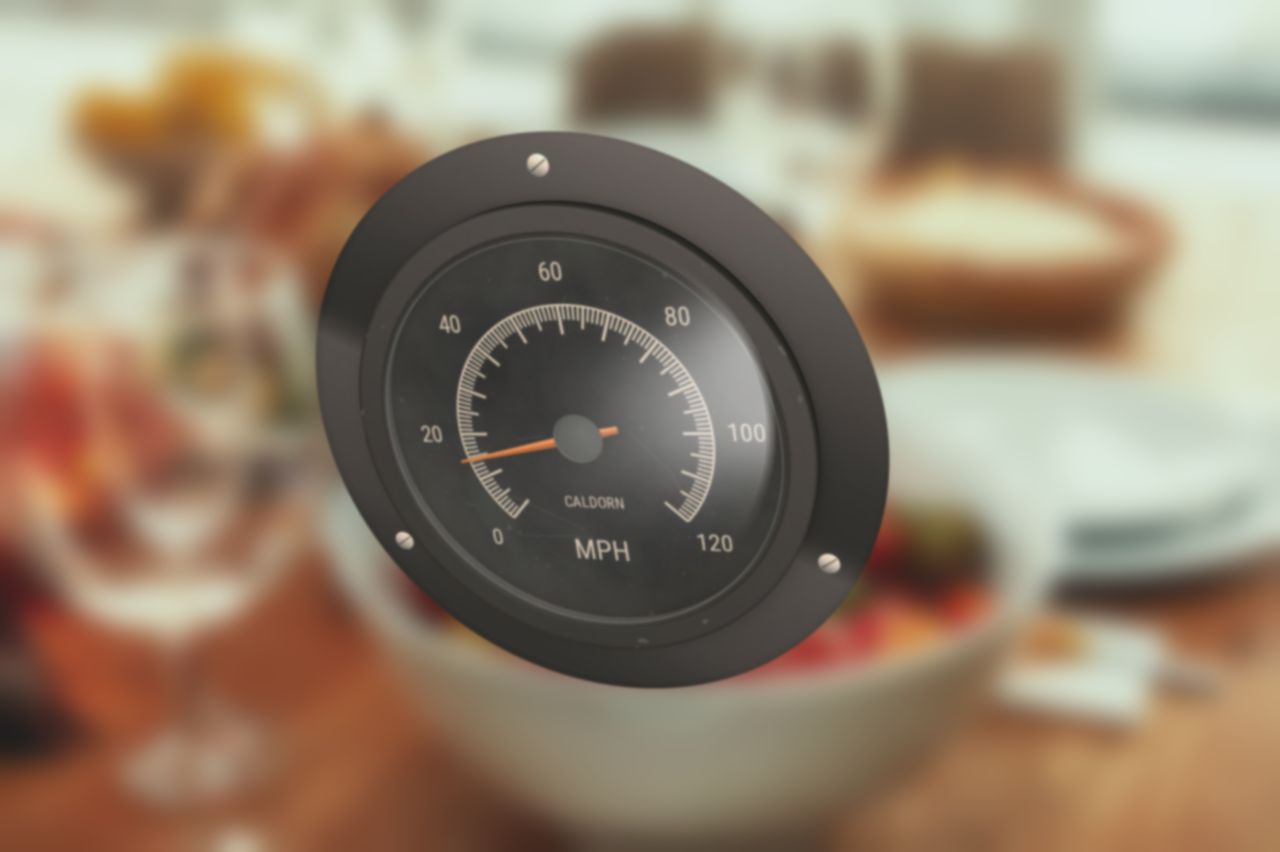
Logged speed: 15 mph
